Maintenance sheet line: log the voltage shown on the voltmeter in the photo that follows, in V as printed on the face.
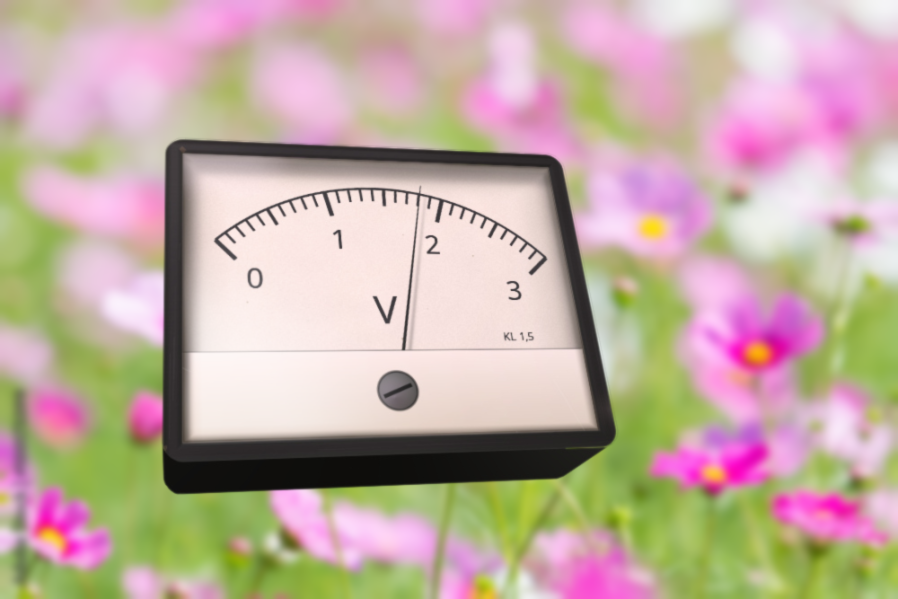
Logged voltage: 1.8 V
